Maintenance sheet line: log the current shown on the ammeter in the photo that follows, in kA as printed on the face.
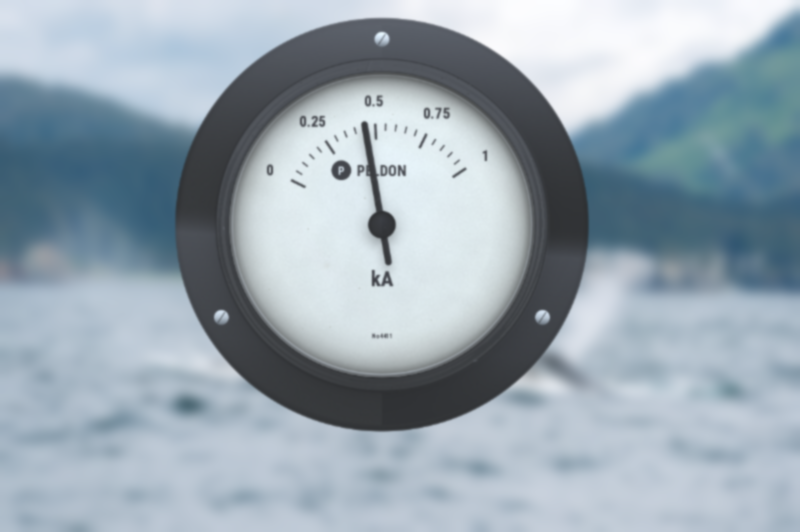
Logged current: 0.45 kA
